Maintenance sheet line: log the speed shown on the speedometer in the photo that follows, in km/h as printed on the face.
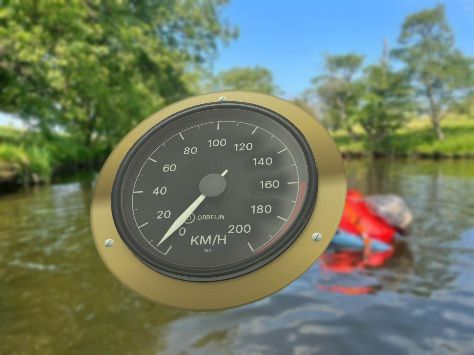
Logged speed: 5 km/h
